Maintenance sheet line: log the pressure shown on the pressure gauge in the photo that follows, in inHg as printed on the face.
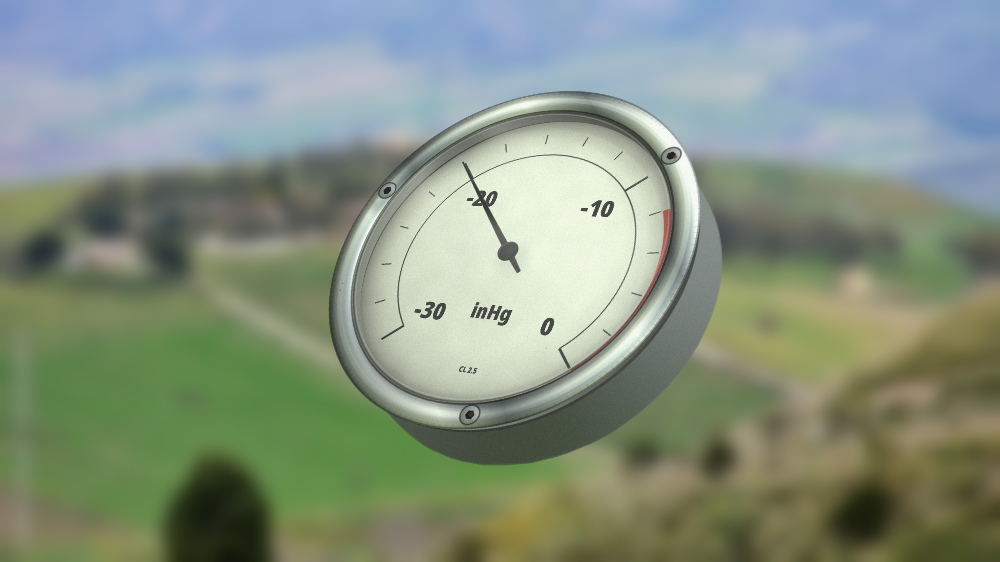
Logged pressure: -20 inHg
